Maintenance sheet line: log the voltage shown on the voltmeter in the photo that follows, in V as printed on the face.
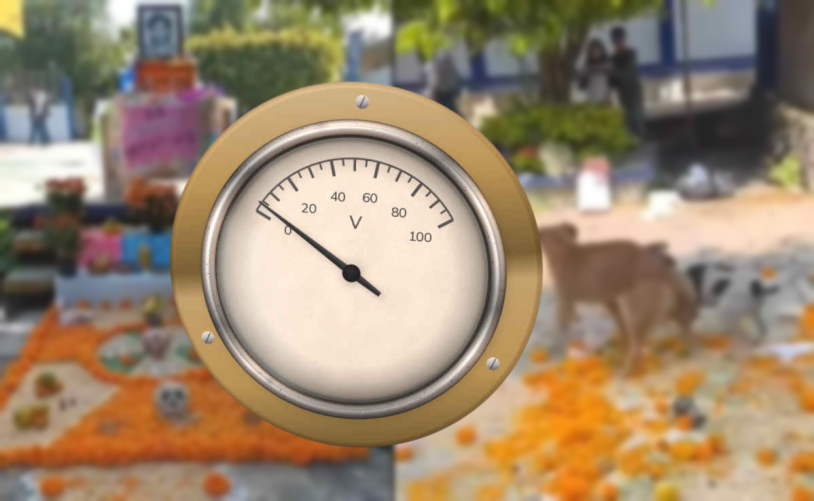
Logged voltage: 5 V
